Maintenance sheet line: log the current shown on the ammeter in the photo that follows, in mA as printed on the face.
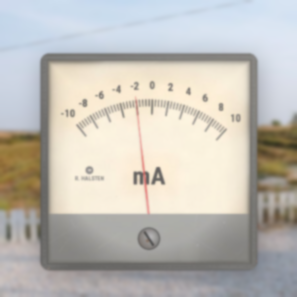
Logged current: -2 mA
